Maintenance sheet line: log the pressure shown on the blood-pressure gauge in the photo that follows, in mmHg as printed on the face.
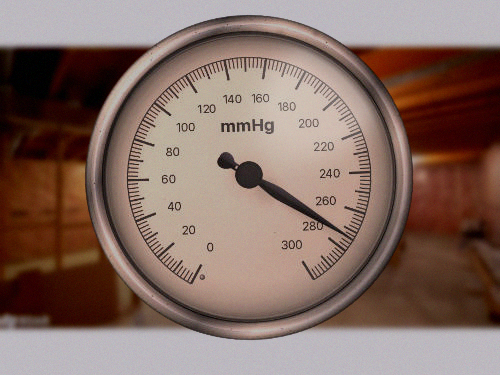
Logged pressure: 274 mmHg
